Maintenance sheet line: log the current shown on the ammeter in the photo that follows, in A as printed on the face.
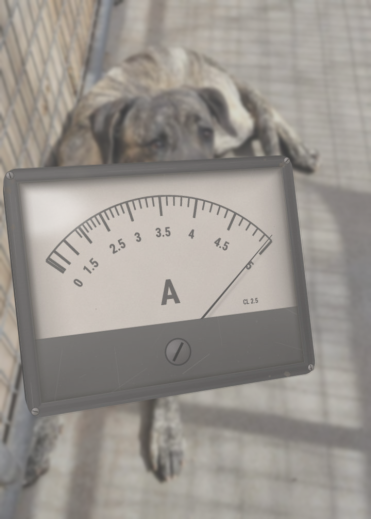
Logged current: 4.95 A
